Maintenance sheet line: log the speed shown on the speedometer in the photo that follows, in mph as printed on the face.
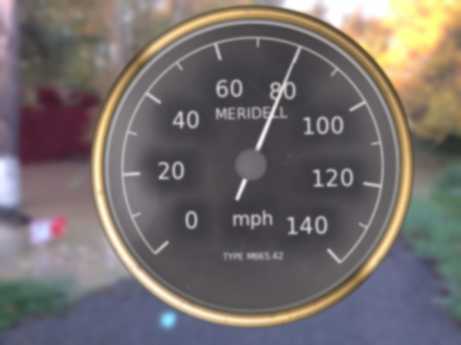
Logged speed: 80 mph
